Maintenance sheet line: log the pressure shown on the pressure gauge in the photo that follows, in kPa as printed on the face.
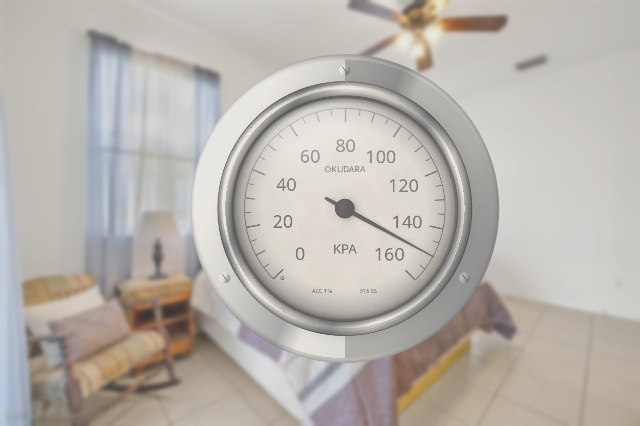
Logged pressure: 150 kPa
